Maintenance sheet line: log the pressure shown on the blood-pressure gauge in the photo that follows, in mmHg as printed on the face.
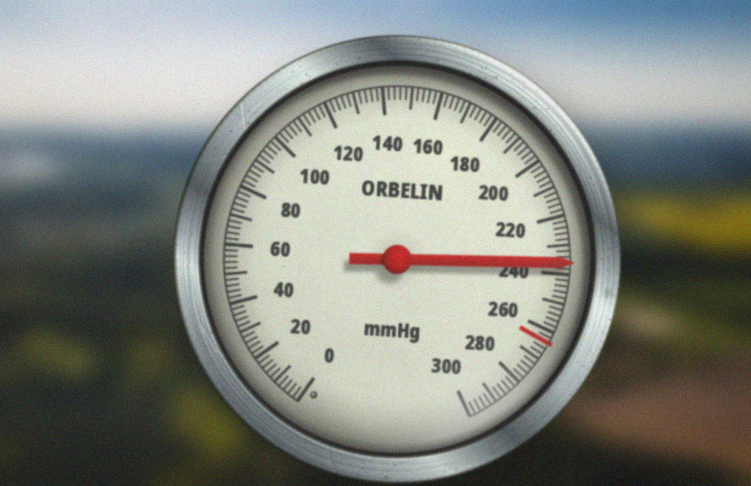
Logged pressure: 236 mmHg
